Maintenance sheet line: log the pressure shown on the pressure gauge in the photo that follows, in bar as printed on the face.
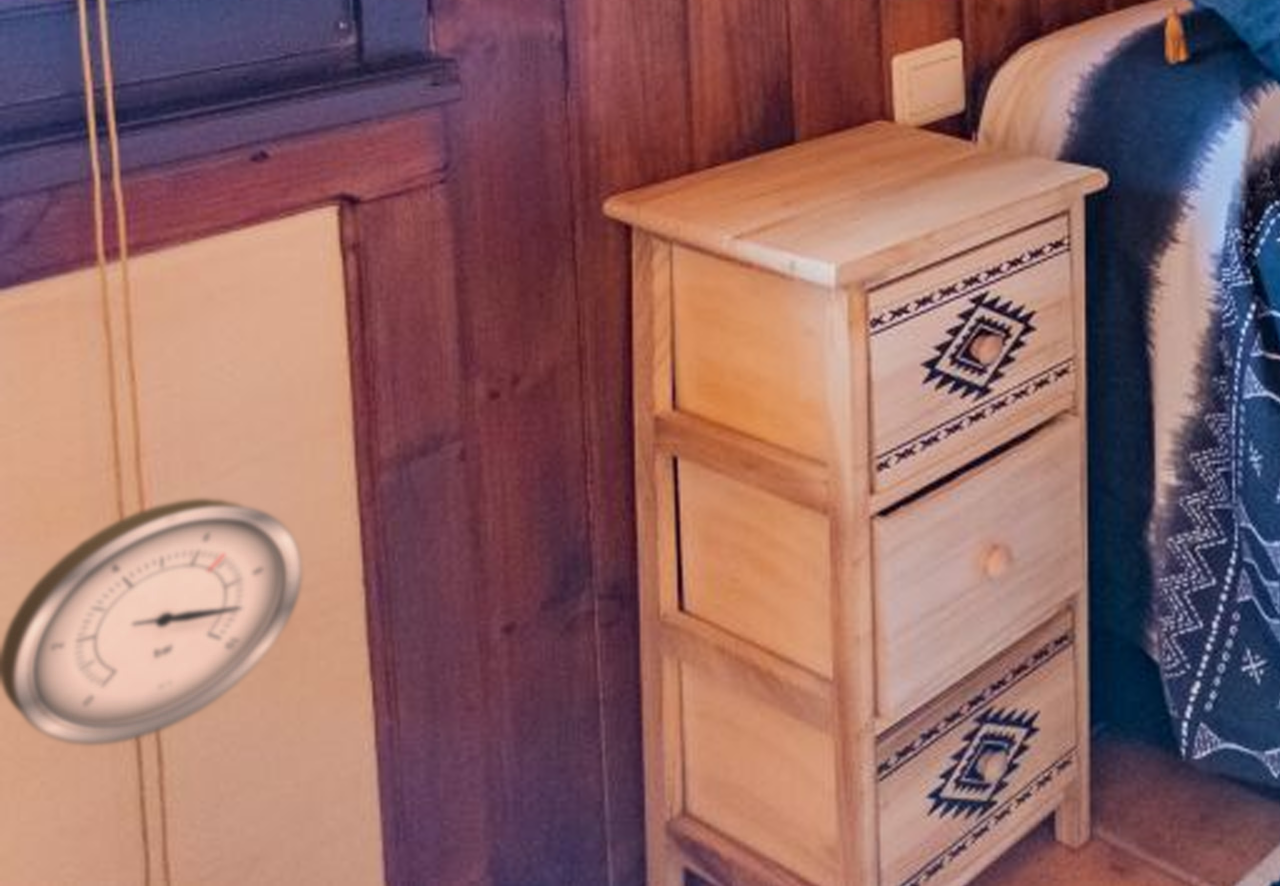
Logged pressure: 9 bar
